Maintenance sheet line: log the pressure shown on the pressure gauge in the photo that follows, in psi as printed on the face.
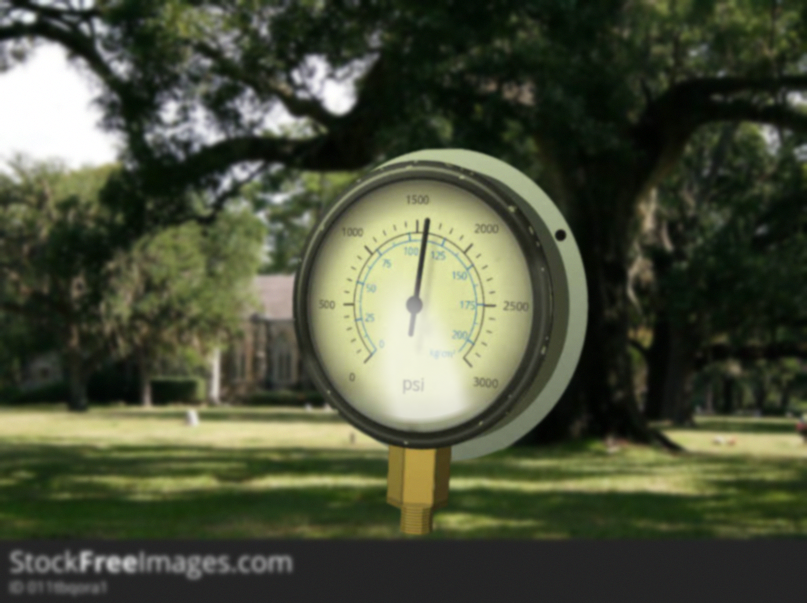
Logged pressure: 1600 psi
